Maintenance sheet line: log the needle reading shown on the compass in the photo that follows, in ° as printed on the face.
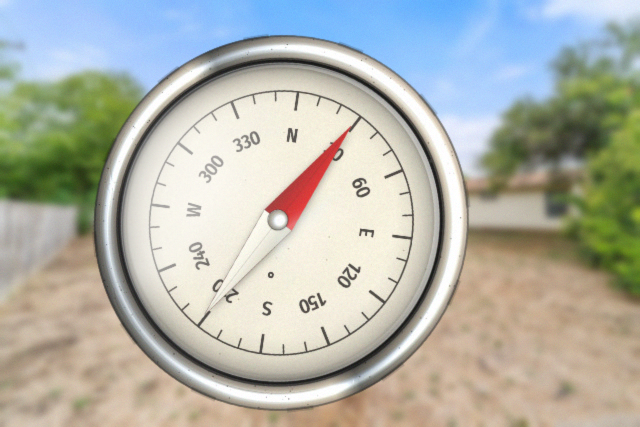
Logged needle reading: 30 °
